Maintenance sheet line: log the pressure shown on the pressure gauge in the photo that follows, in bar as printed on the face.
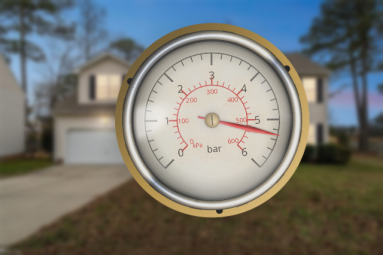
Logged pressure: 5.3 bar
